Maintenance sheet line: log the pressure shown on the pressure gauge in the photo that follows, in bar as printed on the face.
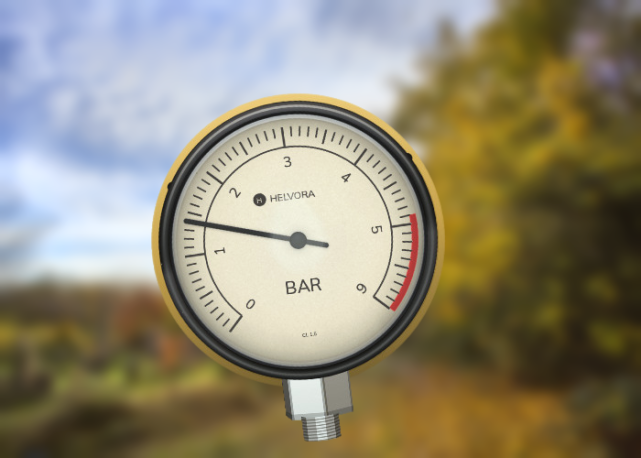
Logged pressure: 1.4 bar
